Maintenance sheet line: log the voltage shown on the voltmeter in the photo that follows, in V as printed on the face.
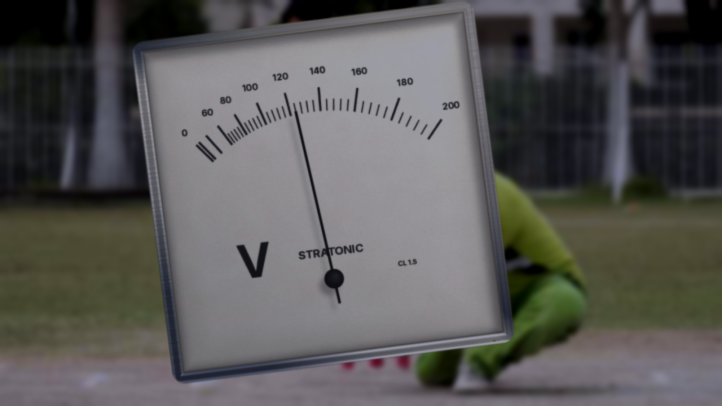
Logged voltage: 124 V
